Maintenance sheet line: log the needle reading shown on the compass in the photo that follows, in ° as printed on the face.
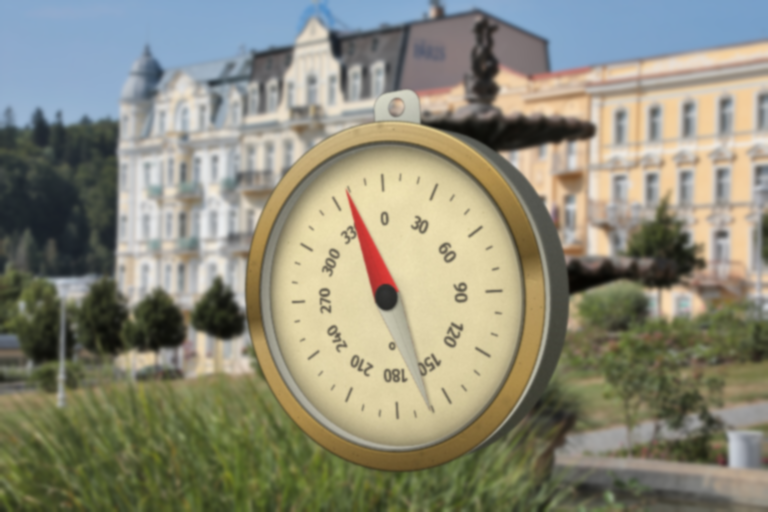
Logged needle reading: 340 °
